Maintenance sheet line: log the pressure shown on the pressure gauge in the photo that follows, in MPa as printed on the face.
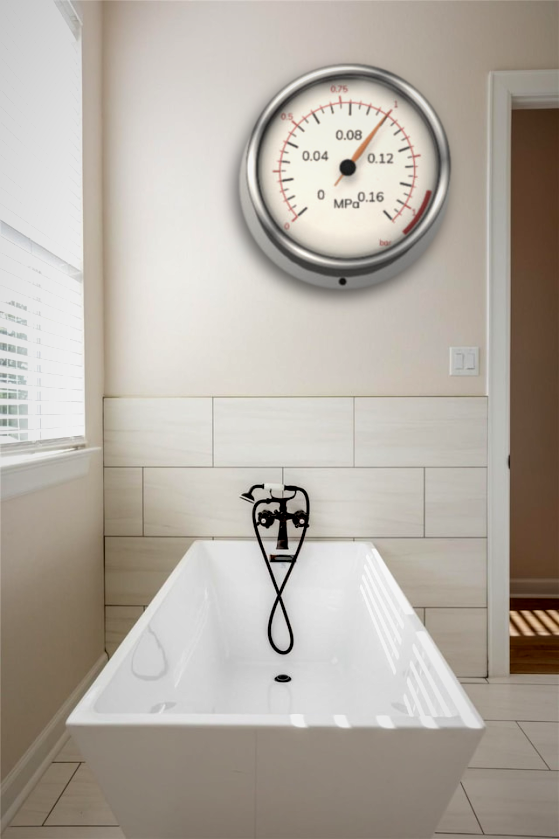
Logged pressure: 0.1 MPa
